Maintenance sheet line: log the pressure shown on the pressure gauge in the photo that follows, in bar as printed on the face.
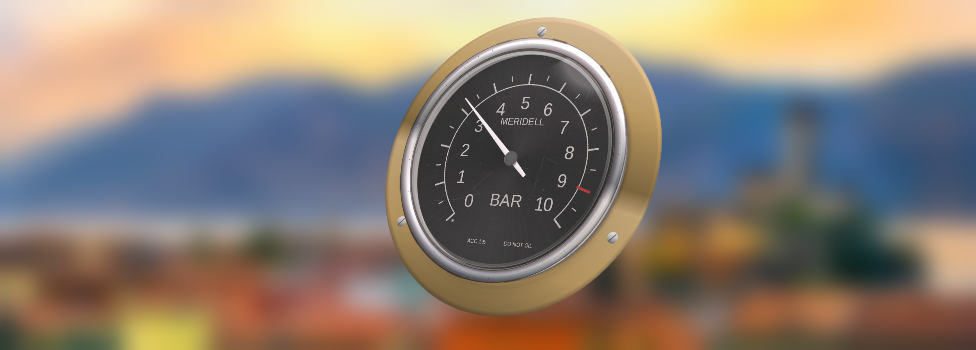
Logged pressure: 3.25 bar
